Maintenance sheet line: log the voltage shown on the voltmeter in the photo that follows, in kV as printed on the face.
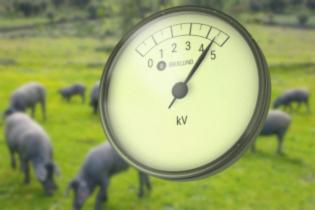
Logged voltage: 4.5 kV
